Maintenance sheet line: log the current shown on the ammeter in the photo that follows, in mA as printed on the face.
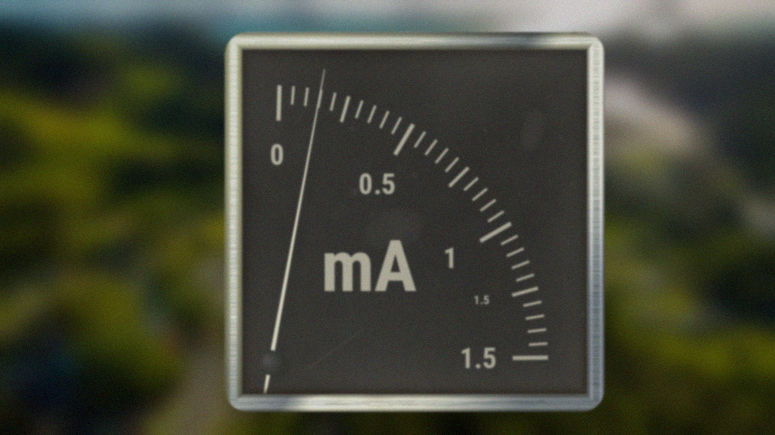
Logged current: 0.15 mA
